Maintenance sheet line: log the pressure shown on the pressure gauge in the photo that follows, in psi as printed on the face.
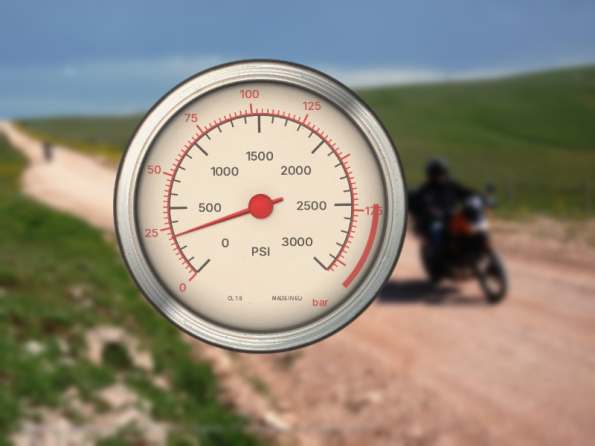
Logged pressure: 300 psi
